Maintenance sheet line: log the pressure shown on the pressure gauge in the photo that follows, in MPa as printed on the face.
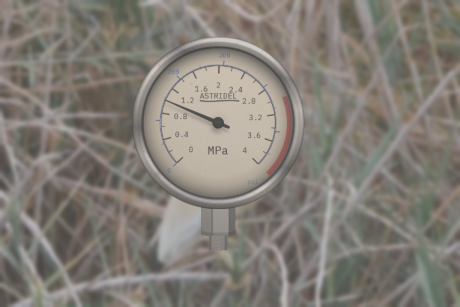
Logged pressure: 1 MPa
